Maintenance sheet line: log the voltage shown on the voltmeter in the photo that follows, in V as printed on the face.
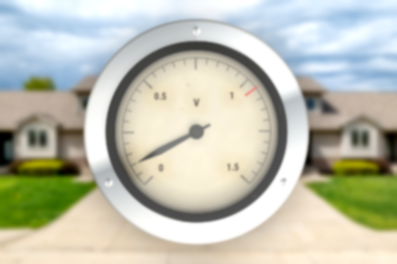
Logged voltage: 0.1 V
